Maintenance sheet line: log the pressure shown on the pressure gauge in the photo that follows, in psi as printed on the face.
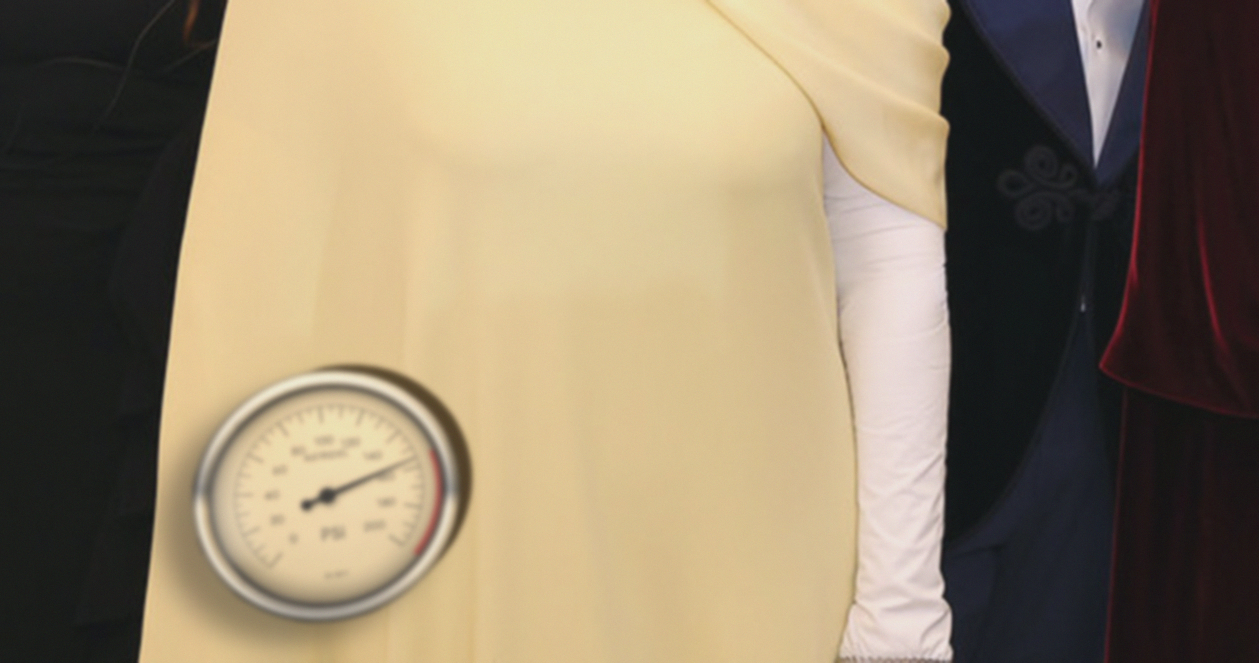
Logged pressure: 155 psi
